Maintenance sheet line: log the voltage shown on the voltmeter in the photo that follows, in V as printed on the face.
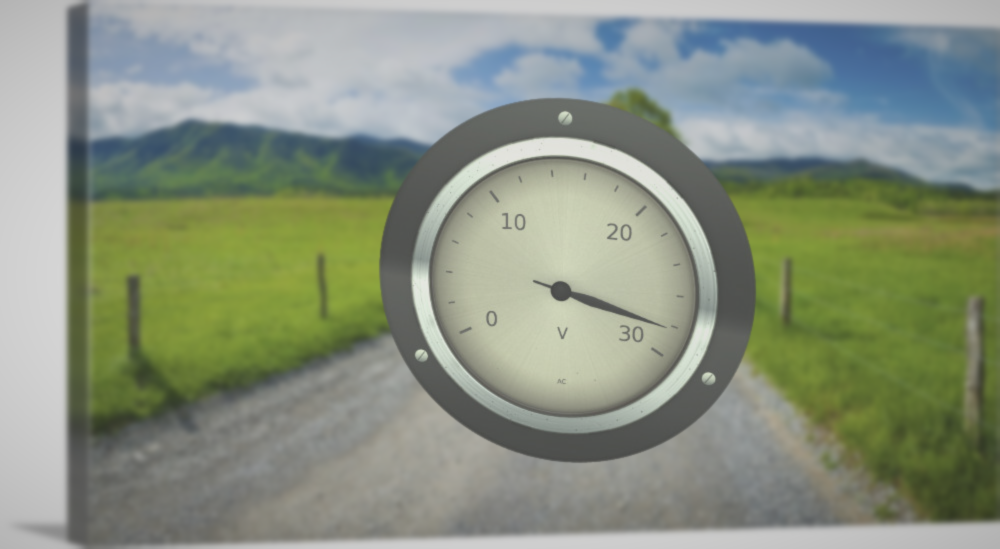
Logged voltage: 28 V
